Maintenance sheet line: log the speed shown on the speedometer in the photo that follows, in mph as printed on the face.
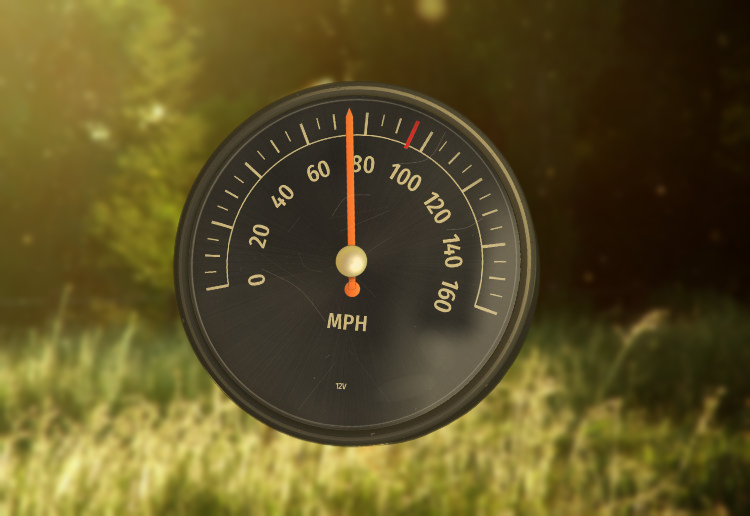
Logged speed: 75 mph
